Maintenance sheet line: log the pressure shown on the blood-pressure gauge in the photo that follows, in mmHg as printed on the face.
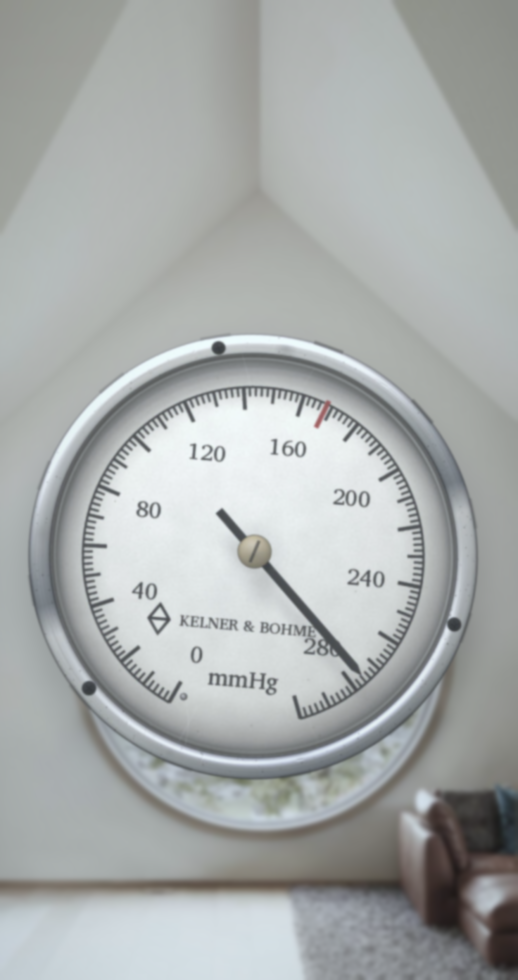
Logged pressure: 276 mmHg
